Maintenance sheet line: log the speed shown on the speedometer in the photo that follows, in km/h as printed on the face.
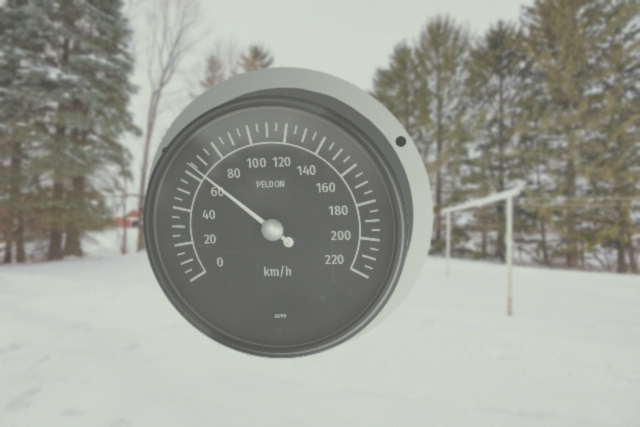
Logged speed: 65 km/h
